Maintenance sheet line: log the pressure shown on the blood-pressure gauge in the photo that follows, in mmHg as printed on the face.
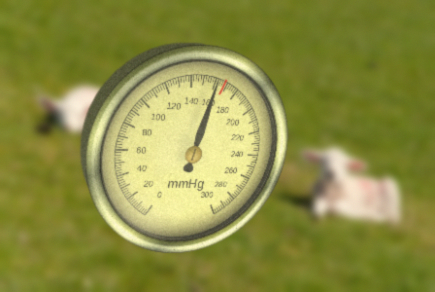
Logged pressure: 160 mmHg
